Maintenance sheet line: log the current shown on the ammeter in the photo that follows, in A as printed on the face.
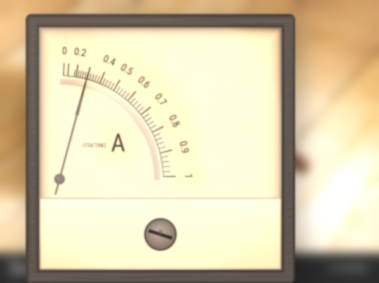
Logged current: 0.3 A
